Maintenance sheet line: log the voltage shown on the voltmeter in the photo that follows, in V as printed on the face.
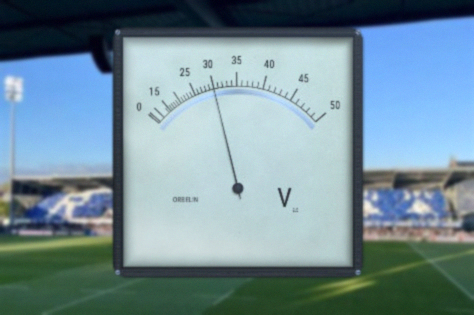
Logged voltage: 30 V
